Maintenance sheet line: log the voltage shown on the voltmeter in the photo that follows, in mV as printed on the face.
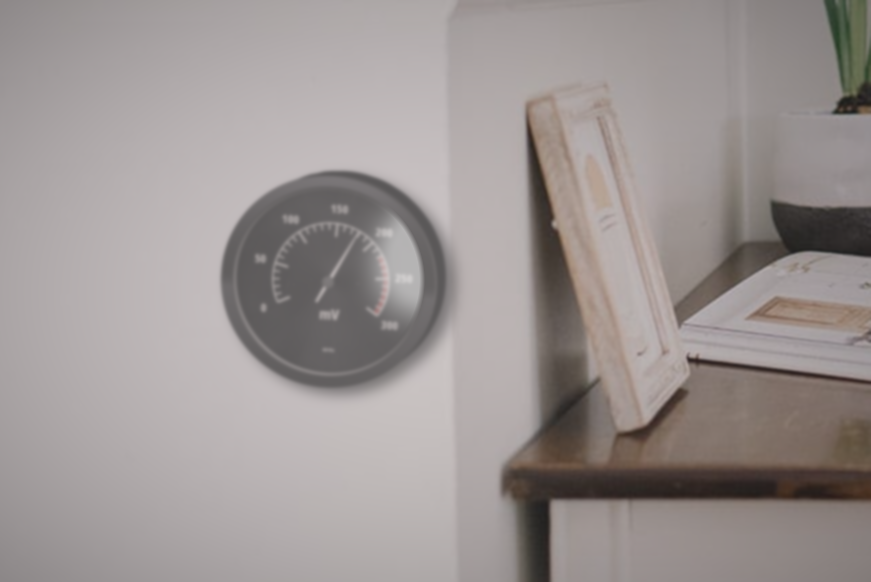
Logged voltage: 180 mV
